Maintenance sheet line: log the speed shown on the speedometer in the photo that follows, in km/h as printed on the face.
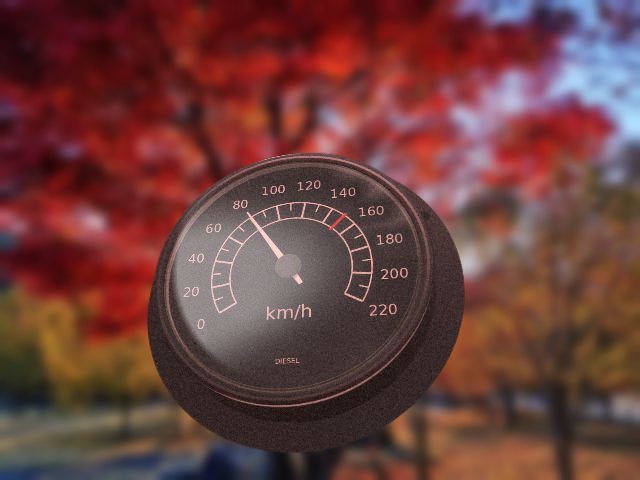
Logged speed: 80 km/h
